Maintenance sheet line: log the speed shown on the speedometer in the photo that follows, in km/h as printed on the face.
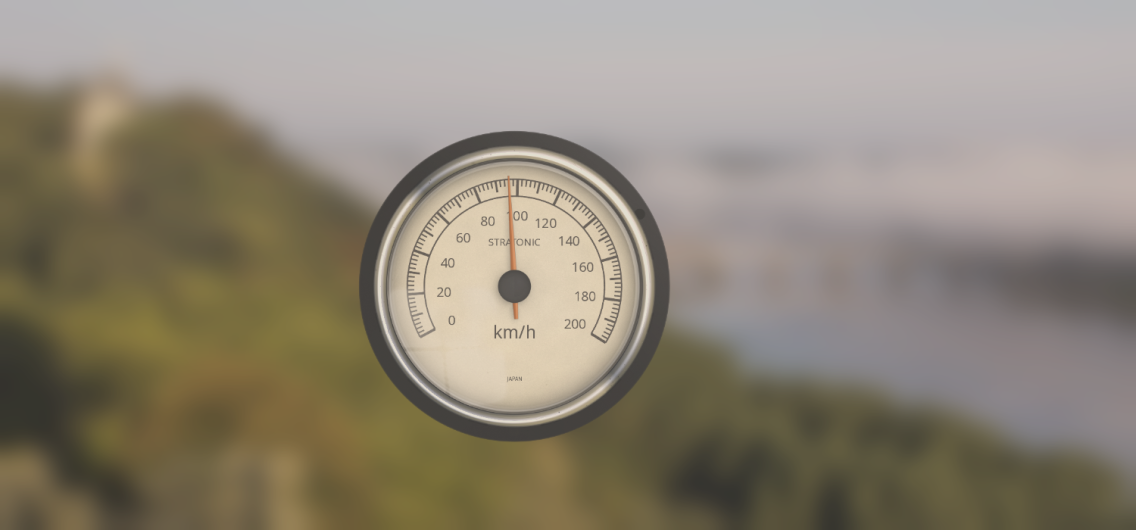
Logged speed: 96 km/h
